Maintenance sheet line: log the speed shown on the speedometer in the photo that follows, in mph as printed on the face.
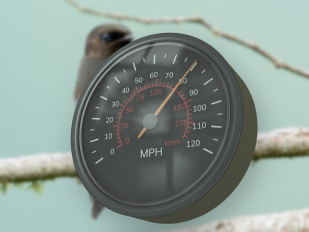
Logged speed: 80 mph
